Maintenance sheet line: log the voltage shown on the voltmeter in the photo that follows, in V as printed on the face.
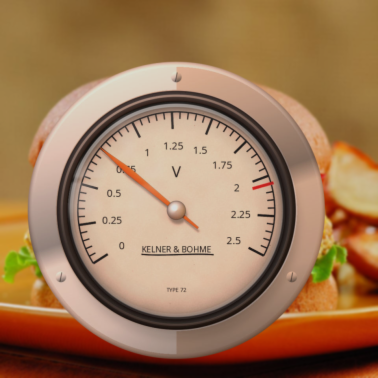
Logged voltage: 0.75 V
